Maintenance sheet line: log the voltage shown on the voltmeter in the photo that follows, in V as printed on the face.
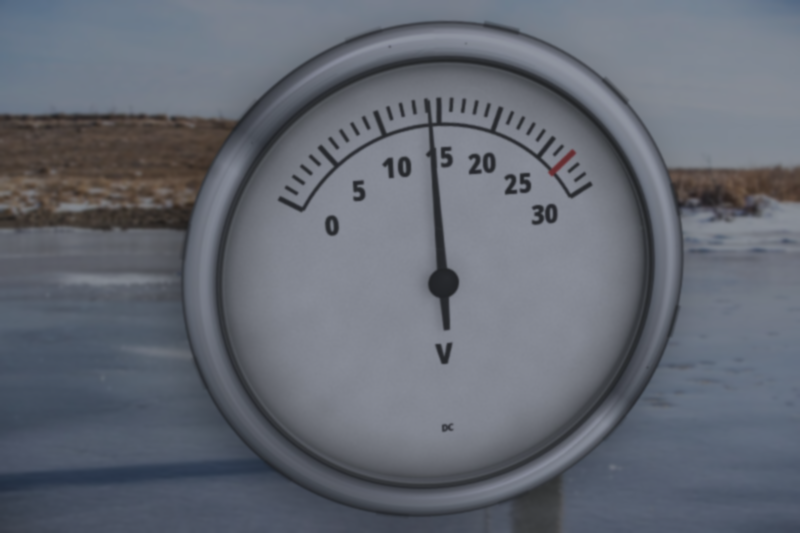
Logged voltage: 14 V
